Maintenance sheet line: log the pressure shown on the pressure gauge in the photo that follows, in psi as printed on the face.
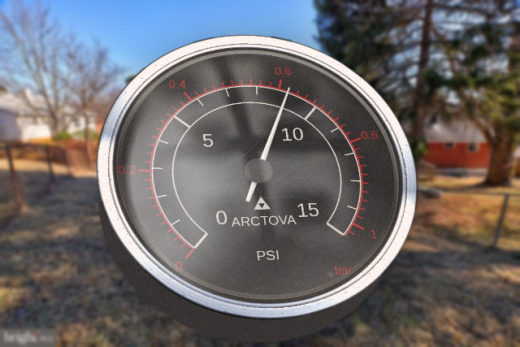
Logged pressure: 9 psi
